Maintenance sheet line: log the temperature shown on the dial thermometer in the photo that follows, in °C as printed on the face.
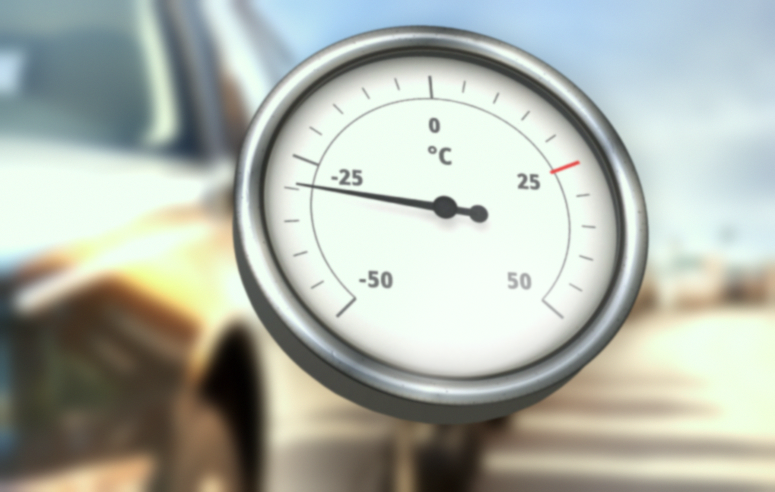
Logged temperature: -30 °C
